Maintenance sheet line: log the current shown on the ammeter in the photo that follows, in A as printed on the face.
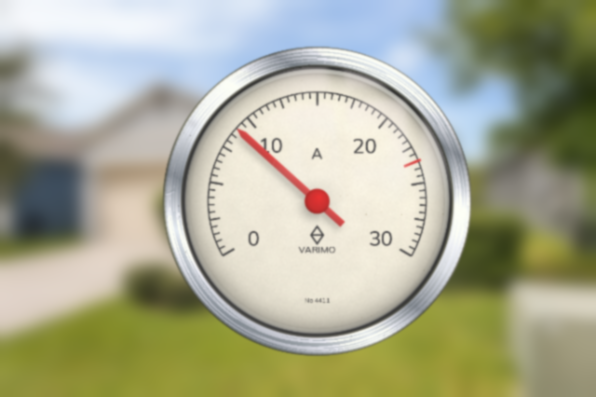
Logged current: 9 A
